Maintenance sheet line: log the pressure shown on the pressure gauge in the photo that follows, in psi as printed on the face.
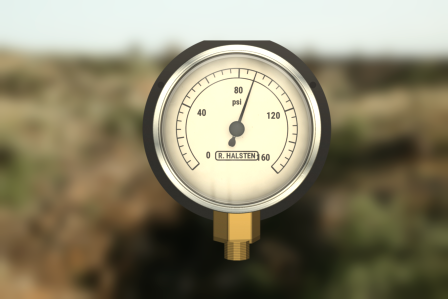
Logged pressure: 90 psi
